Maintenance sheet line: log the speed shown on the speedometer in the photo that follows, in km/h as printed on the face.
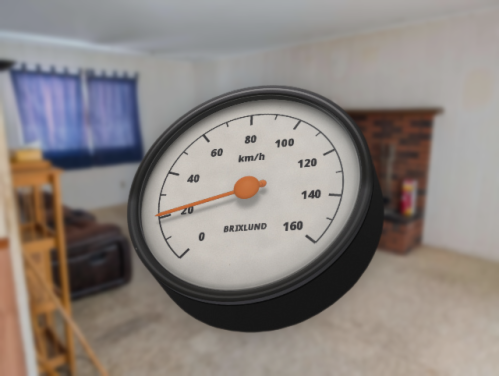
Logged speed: 20 km/h
